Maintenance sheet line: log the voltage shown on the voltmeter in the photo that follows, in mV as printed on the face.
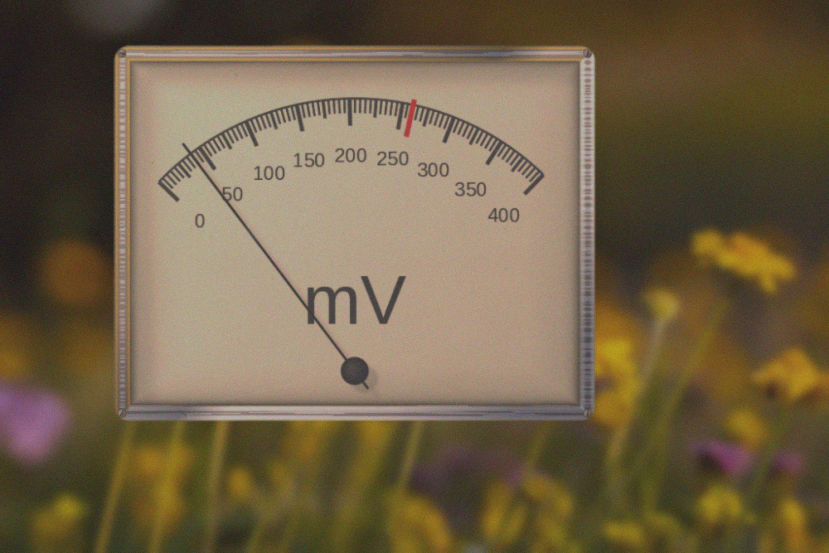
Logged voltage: 40 mV
